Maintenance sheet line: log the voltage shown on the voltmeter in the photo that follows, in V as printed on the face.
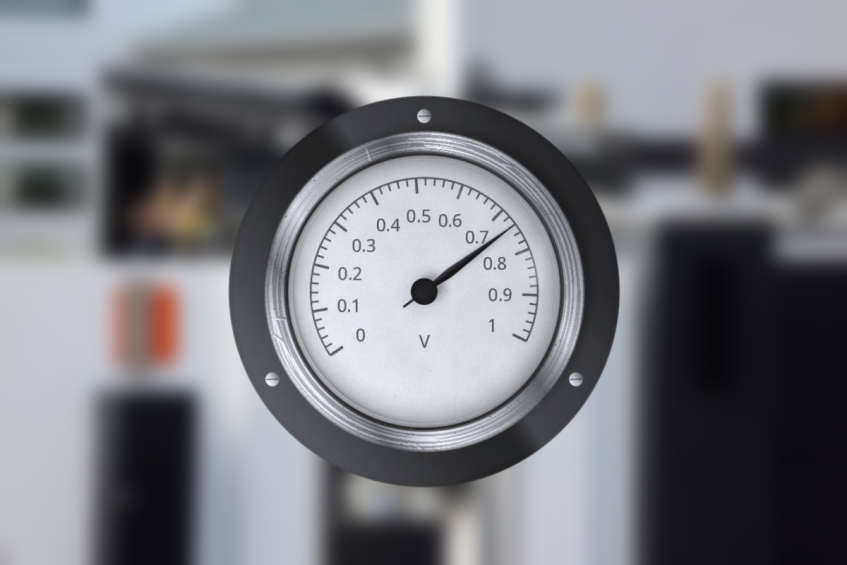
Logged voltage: 0.74 V
